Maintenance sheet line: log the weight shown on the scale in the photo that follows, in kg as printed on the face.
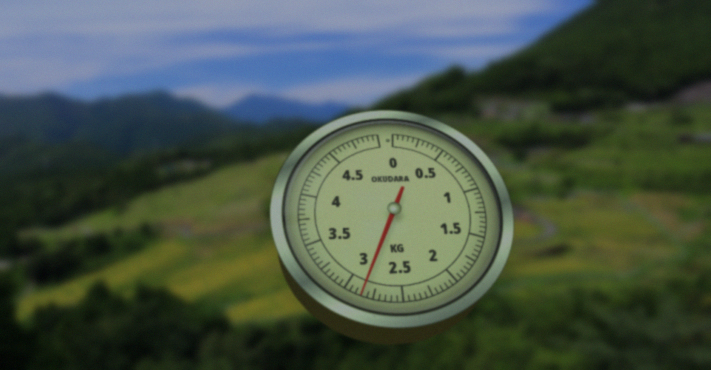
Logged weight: 2.85 kg
